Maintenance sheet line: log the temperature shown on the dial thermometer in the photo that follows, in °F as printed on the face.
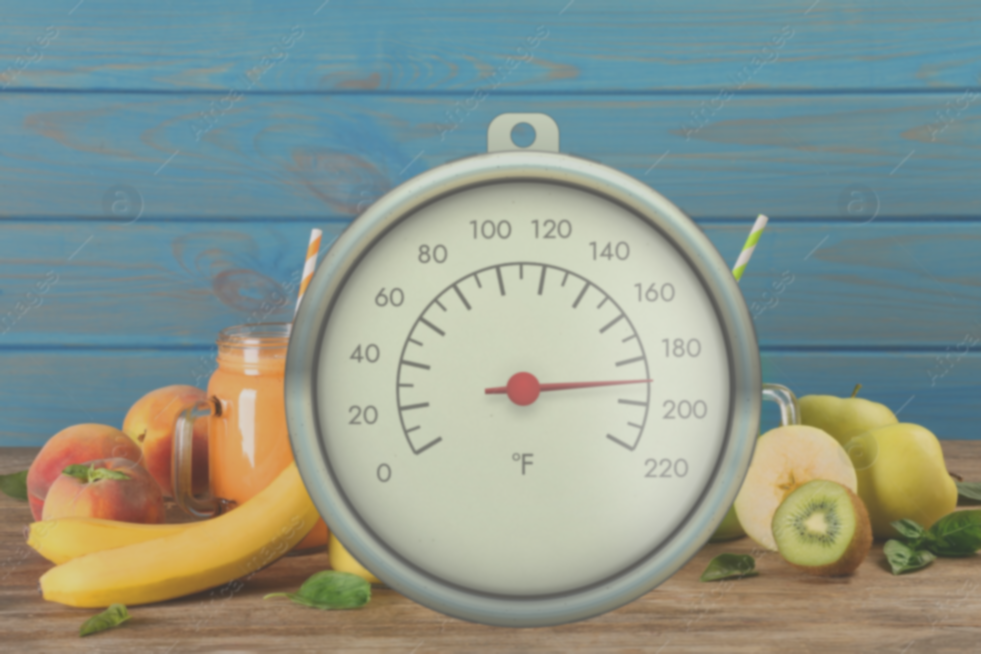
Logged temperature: 190 °F
